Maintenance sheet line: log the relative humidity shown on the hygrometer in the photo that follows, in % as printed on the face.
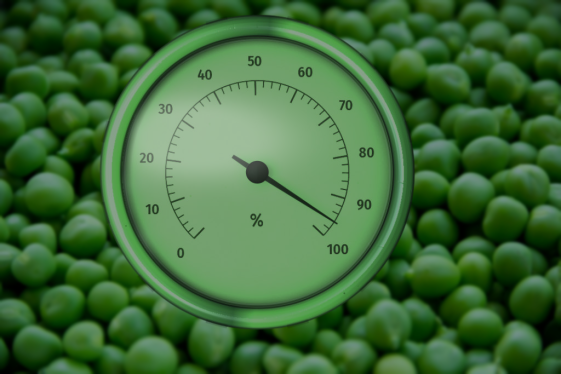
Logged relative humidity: 96 %
